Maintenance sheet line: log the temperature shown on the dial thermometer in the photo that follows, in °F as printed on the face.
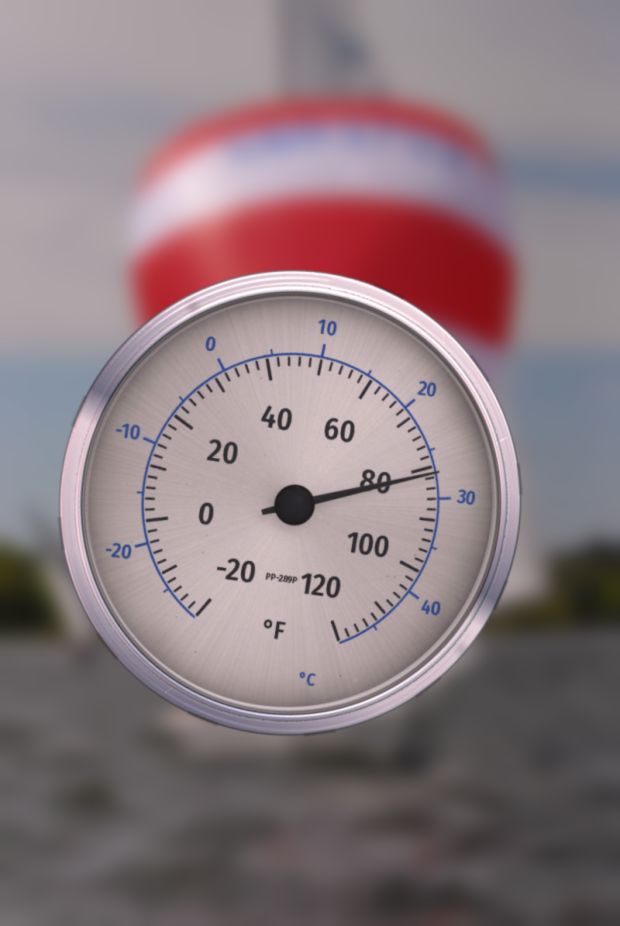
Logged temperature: 81 °F
